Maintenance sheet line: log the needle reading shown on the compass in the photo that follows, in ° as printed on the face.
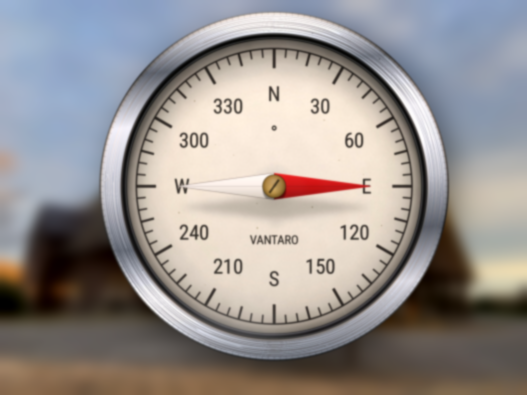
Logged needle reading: 90 °
